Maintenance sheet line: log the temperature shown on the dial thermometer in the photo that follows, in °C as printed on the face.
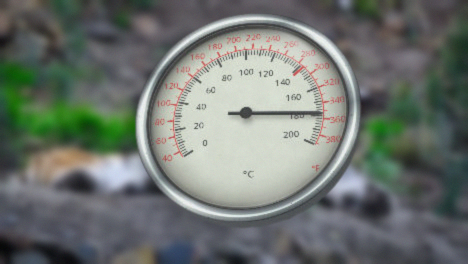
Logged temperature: 180 °C
